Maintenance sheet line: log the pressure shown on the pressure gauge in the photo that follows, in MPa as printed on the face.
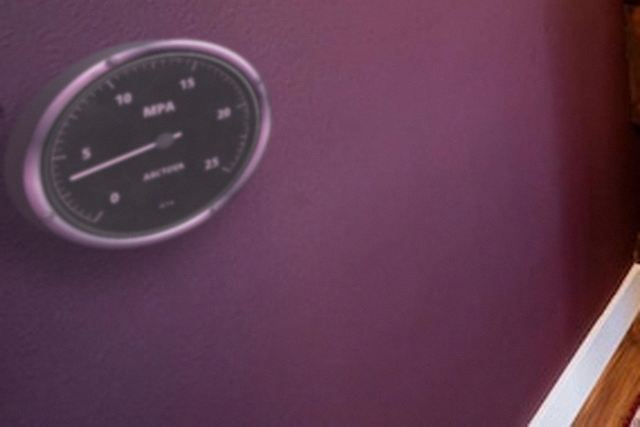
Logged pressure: 3.5 MPa
